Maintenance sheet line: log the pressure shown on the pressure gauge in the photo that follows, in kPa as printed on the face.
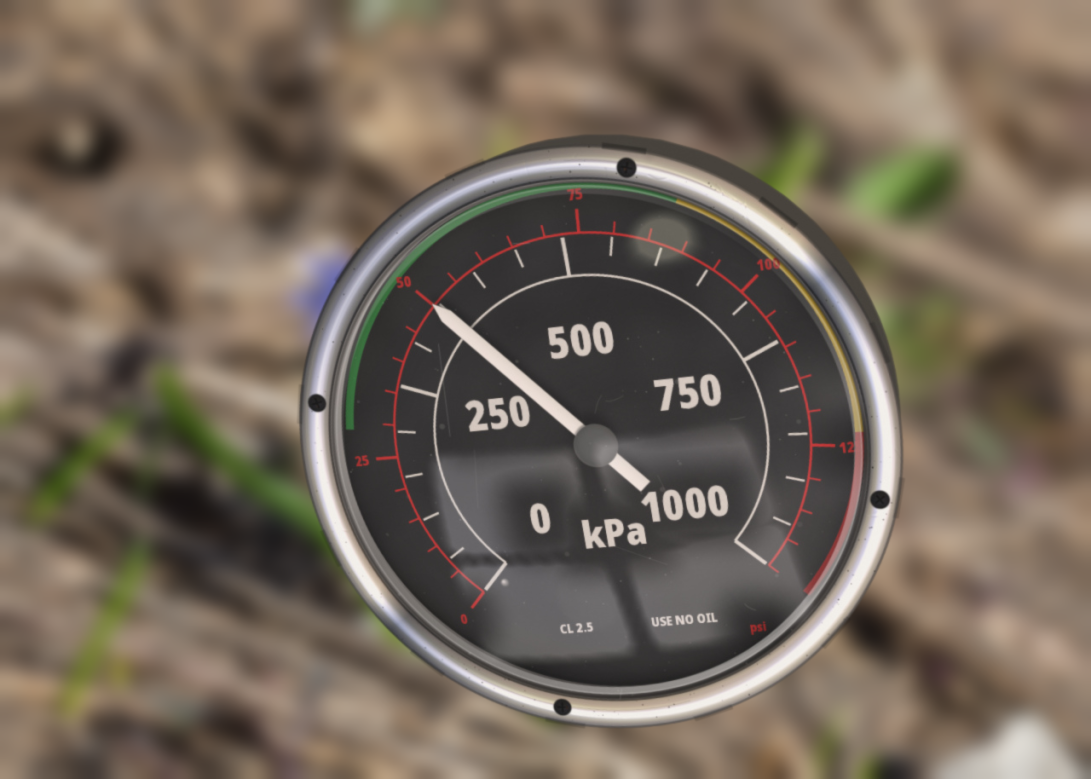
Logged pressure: 350 kPa
